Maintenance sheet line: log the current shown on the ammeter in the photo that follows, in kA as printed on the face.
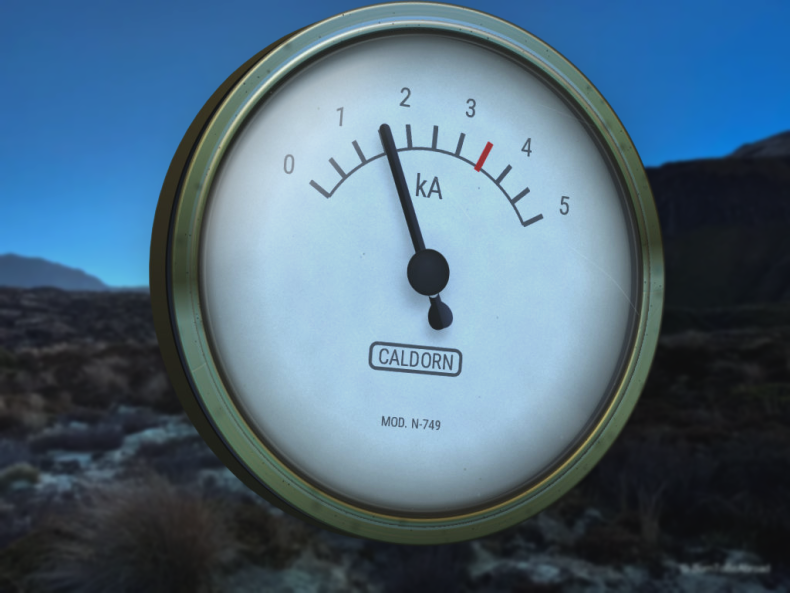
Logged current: 1.5 kA
